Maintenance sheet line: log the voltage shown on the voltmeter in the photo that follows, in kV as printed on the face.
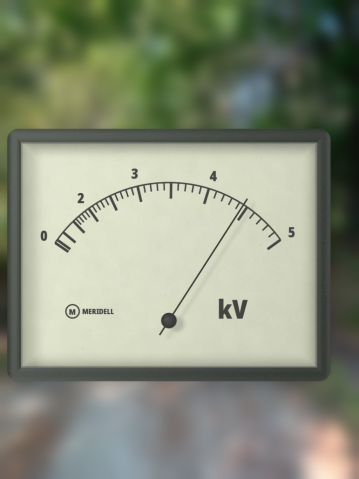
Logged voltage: 4.45 kV
